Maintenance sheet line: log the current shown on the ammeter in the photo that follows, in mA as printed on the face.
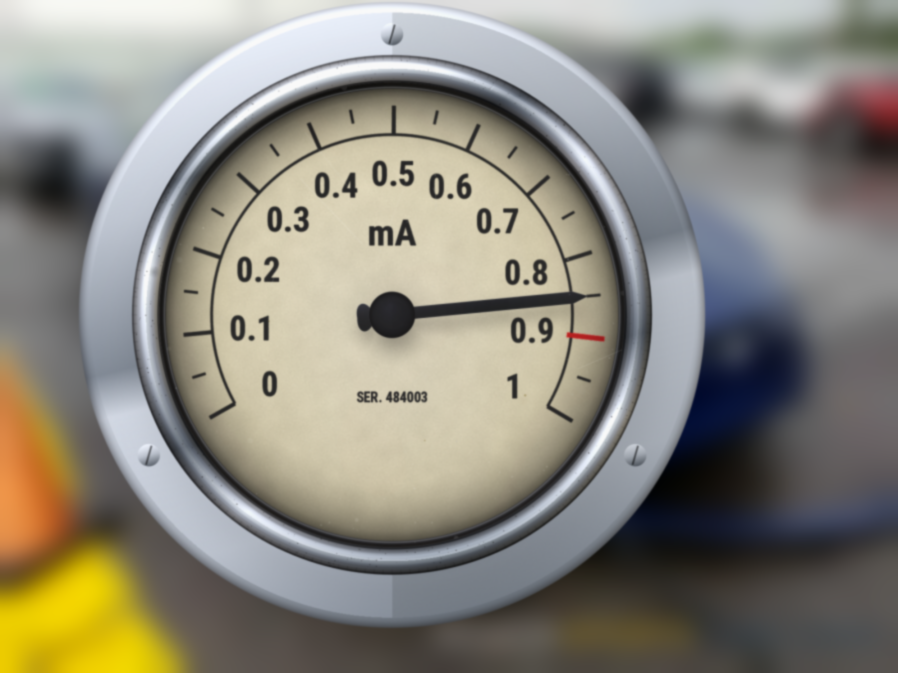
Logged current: 0.85 mA
